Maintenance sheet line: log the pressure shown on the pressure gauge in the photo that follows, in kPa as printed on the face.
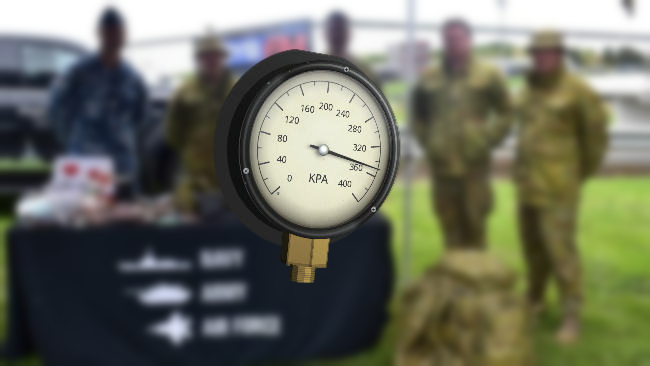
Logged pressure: 350 kPa
